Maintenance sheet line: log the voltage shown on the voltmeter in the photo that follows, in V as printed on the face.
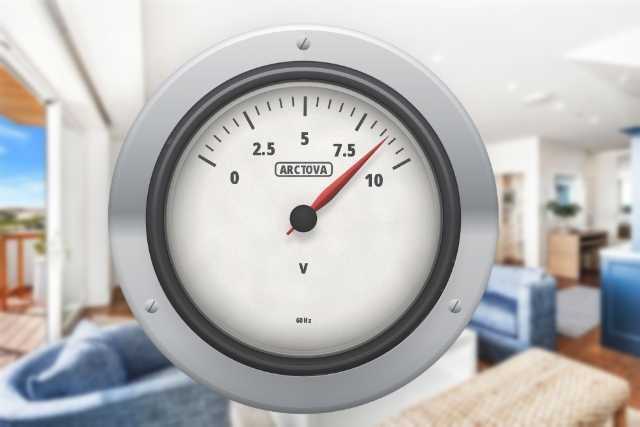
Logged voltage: 8.75 V
